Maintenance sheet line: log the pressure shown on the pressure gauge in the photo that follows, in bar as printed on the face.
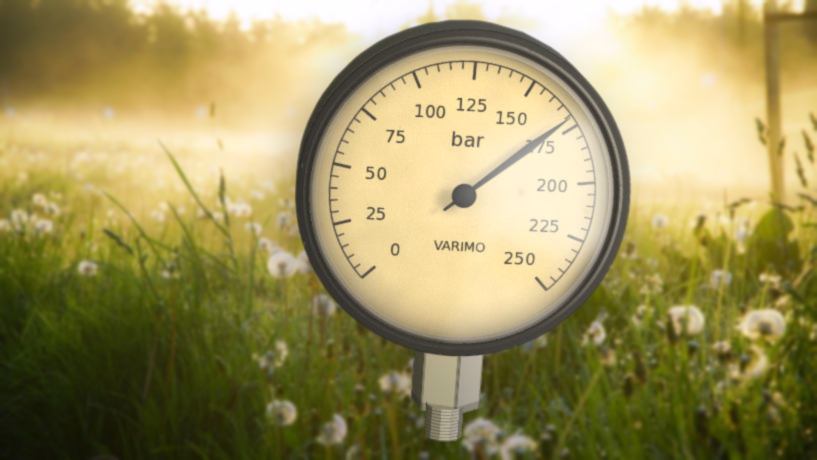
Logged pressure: 170 bar
